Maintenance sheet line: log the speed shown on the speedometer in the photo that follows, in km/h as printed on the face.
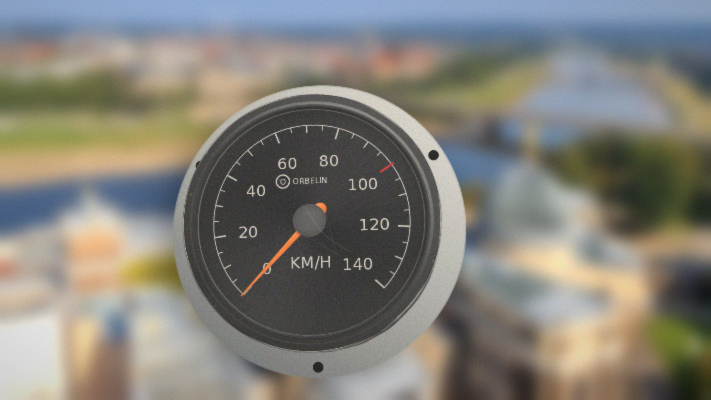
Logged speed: 0 km/h
